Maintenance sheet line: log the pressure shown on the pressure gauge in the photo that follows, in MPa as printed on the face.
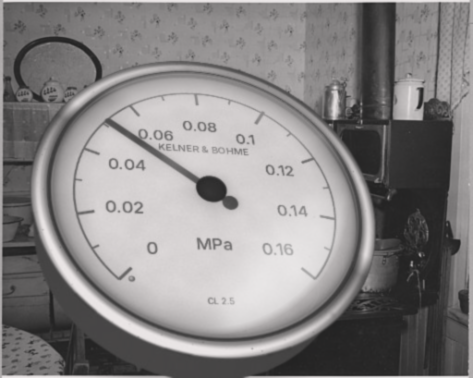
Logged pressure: 0.05 MPa
